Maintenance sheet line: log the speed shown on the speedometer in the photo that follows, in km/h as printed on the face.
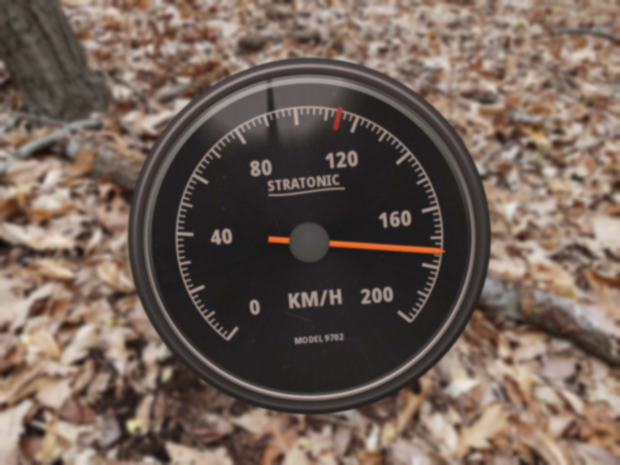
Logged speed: 174 km/h
